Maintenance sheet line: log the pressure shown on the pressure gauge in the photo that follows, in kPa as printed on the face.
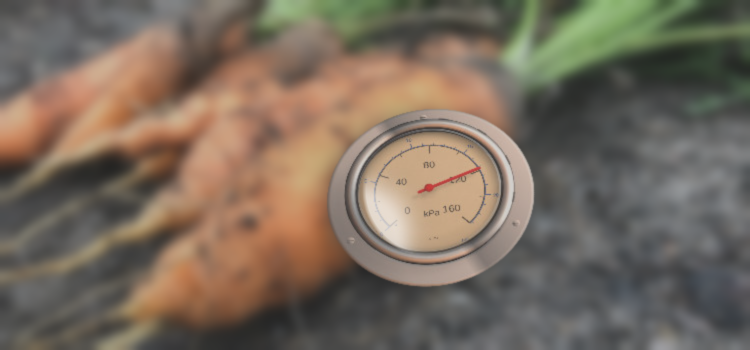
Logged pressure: 120 kPa
